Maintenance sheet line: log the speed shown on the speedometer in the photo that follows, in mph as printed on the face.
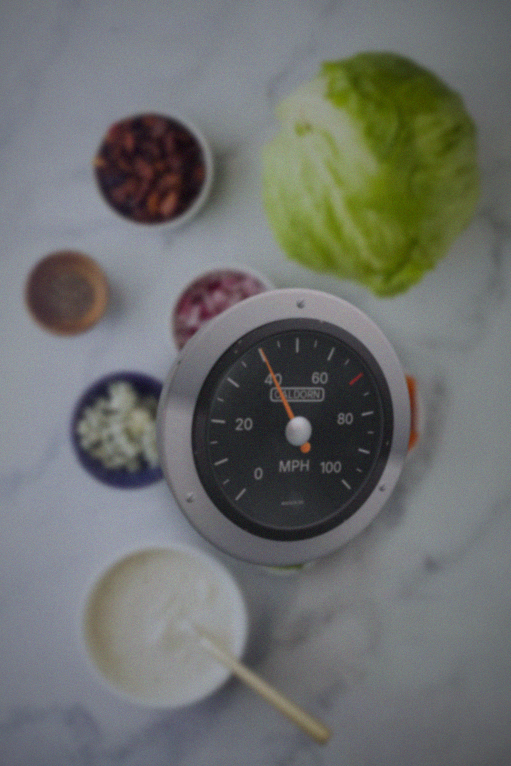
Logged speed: 40 mph
